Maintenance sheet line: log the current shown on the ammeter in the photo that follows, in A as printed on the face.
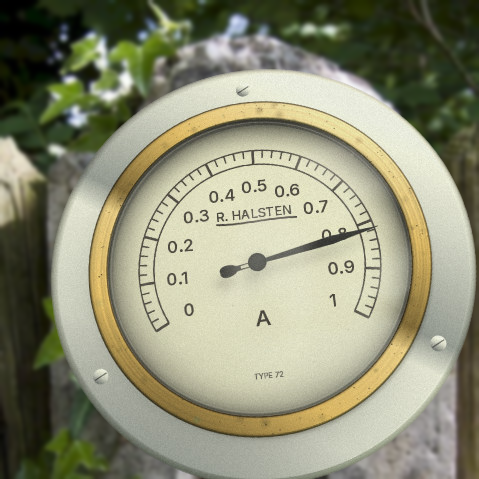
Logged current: 0.82 A
